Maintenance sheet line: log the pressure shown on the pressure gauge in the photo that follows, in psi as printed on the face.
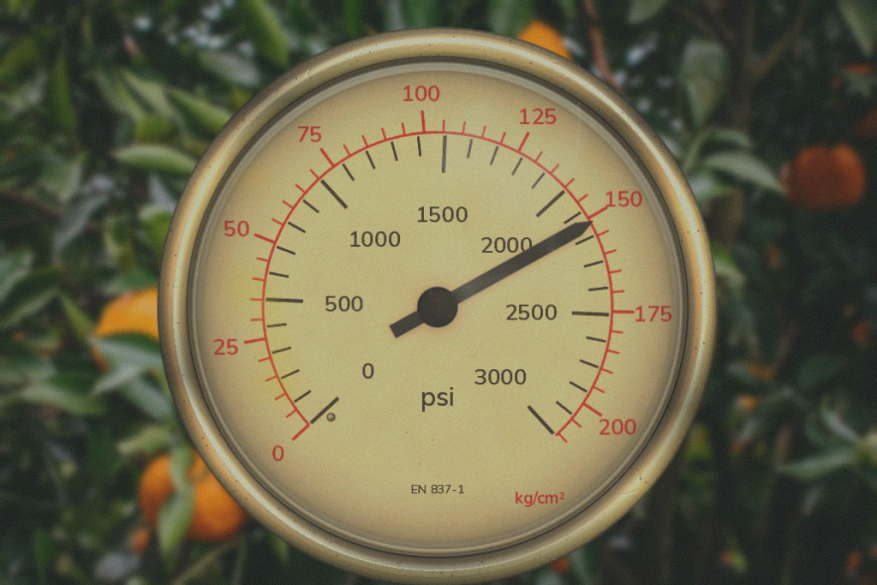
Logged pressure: 2150 psi
